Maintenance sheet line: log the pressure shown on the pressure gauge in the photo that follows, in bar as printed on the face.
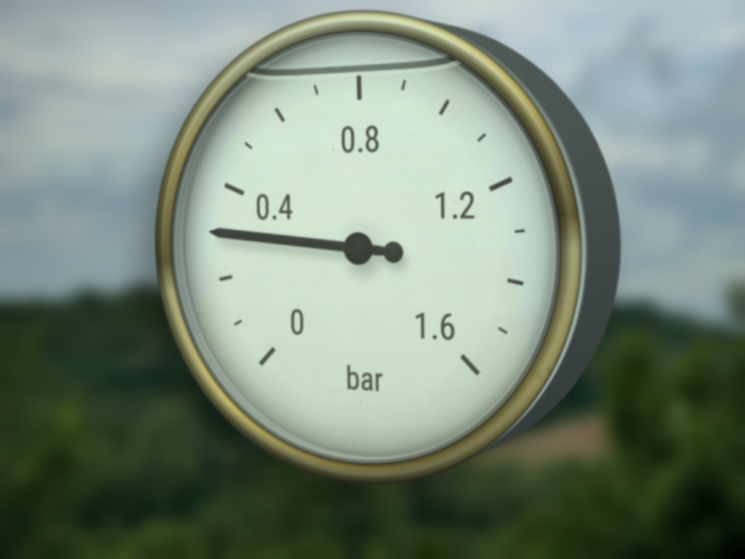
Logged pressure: 0.3 bar
